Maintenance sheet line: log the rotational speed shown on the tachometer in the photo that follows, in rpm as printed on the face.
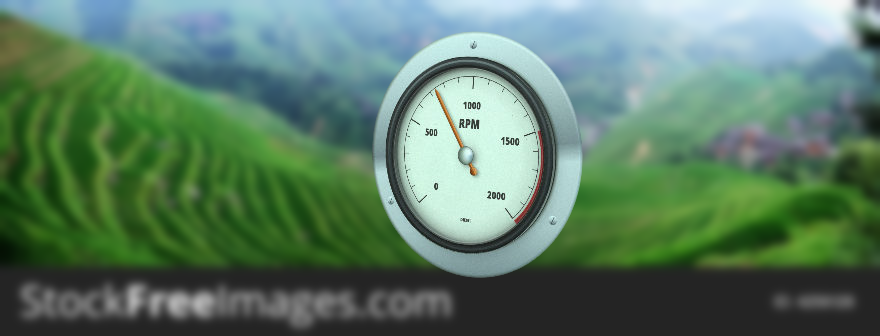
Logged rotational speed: 750 rpm
